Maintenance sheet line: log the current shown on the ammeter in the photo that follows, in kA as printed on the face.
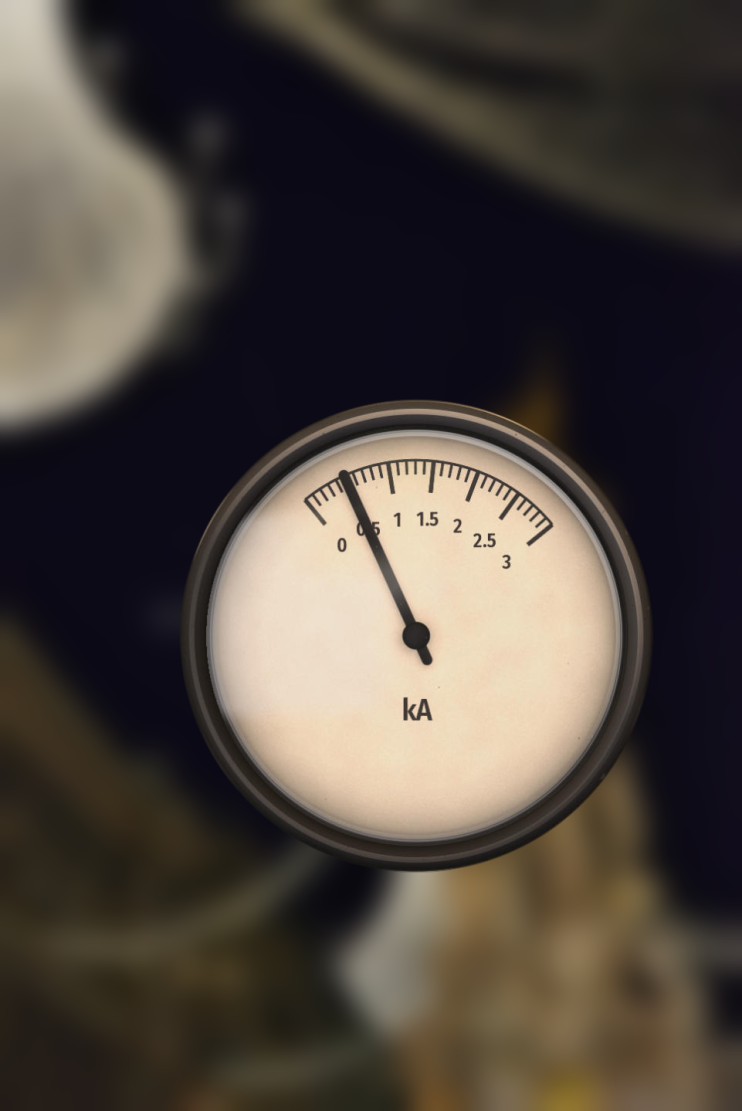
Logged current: 0.5 kA
